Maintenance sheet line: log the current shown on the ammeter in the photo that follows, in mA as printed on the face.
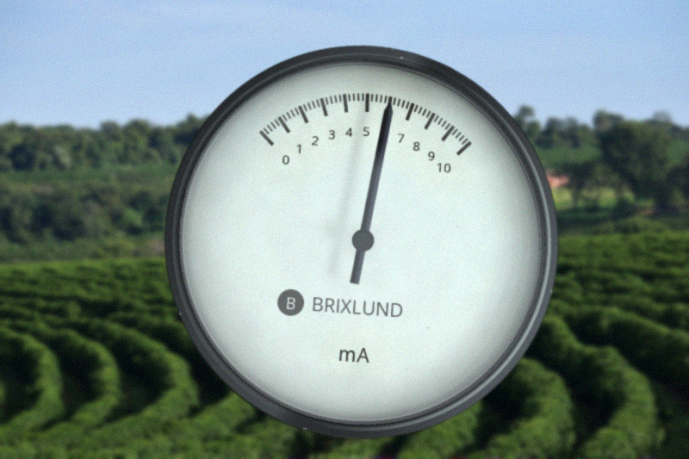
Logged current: 6 mA
